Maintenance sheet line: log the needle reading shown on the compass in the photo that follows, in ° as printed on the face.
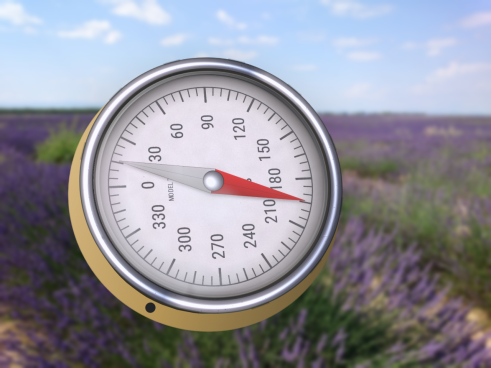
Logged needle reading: 195 °
